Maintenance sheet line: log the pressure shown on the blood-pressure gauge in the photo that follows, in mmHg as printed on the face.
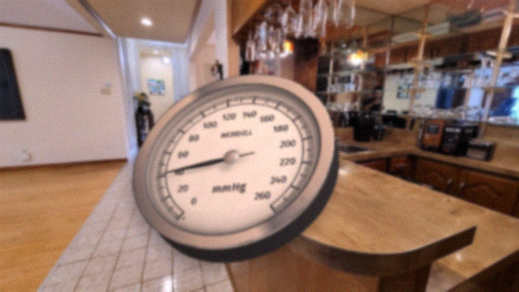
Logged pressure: 40 mmHg
